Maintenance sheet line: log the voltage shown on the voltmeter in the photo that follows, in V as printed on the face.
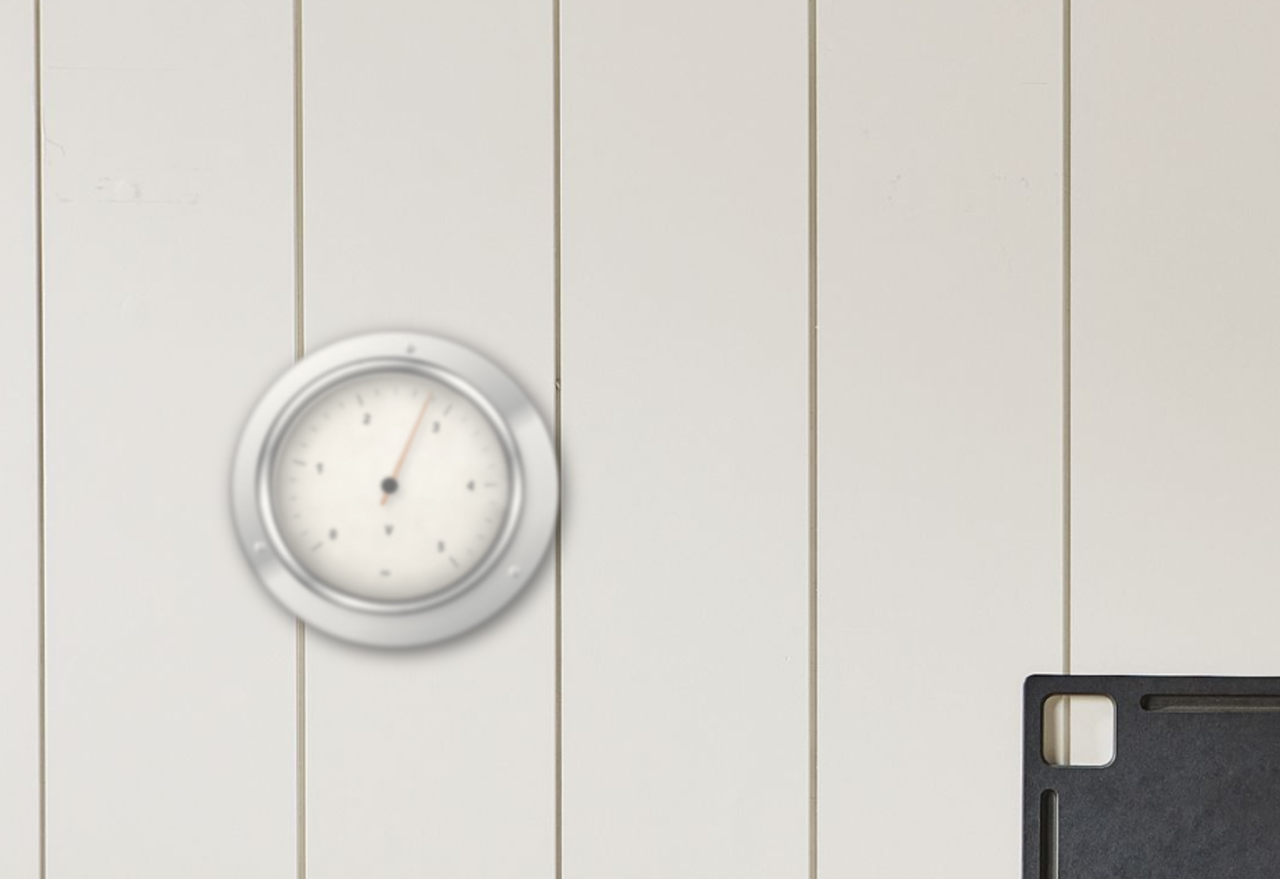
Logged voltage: 2.8 V
